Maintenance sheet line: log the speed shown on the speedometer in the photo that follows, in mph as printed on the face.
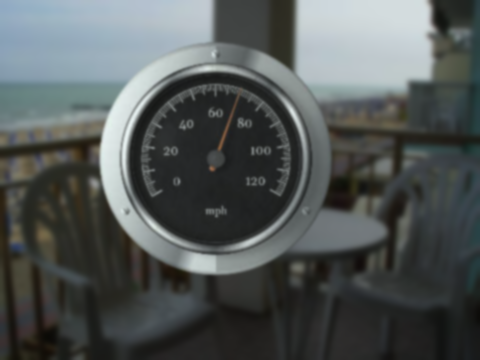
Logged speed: 70 mph
